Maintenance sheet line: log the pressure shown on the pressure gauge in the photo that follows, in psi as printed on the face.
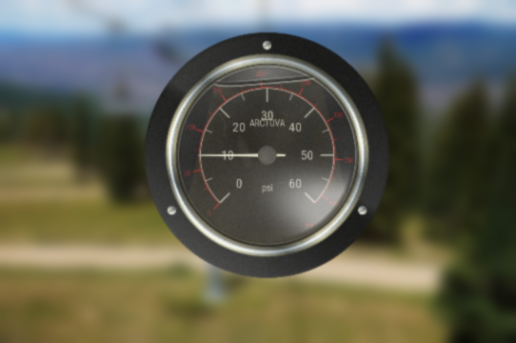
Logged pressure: 10 psi
